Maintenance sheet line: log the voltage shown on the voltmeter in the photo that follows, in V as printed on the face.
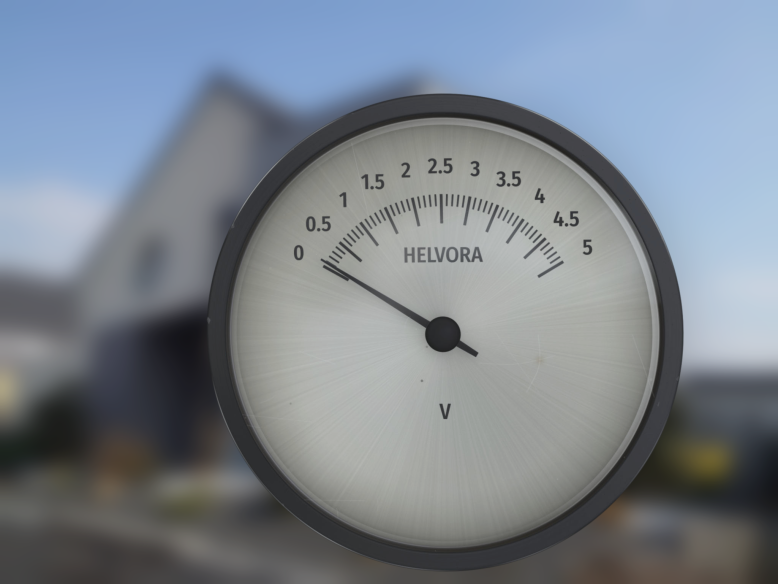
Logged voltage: 0.1 V
